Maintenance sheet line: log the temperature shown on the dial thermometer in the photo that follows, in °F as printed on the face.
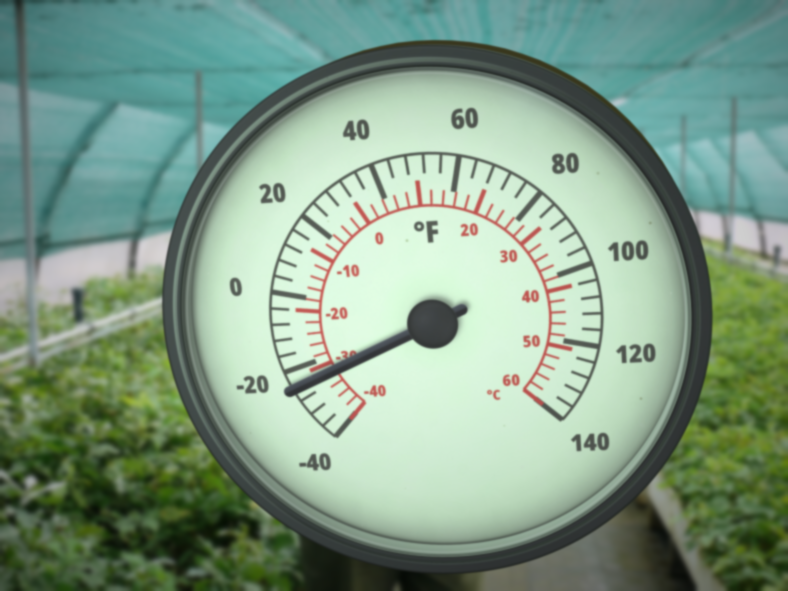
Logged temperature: -24 °F
